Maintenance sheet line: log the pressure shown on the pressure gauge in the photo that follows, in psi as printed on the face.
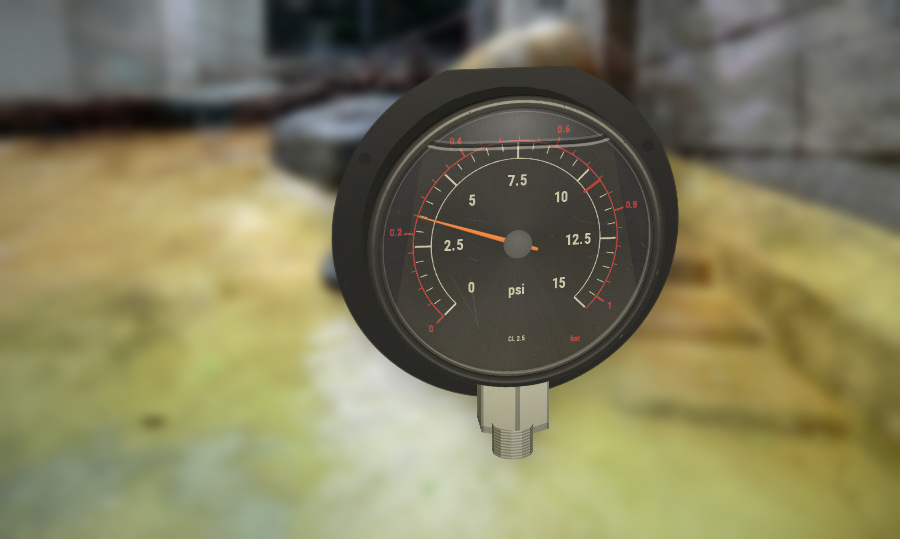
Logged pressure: 3.5 psi
